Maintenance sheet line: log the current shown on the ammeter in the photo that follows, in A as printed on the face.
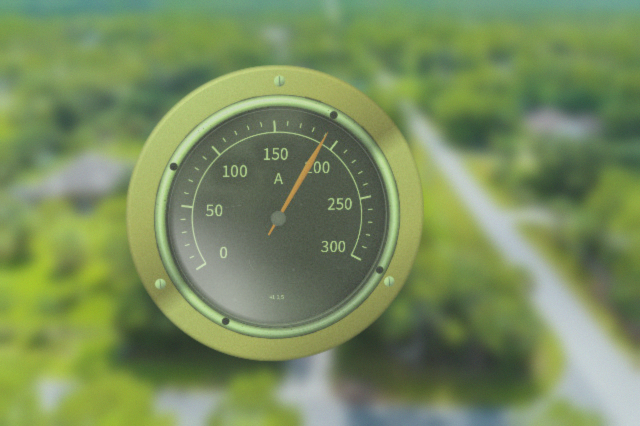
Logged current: 190 A
